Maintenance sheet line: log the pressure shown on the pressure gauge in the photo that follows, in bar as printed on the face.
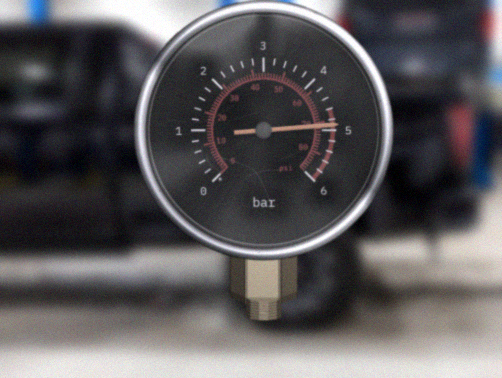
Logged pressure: 4.9 bar
